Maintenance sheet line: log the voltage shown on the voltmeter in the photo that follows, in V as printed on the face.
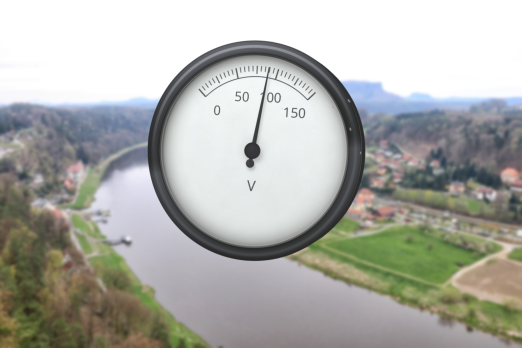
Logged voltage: 90 V
